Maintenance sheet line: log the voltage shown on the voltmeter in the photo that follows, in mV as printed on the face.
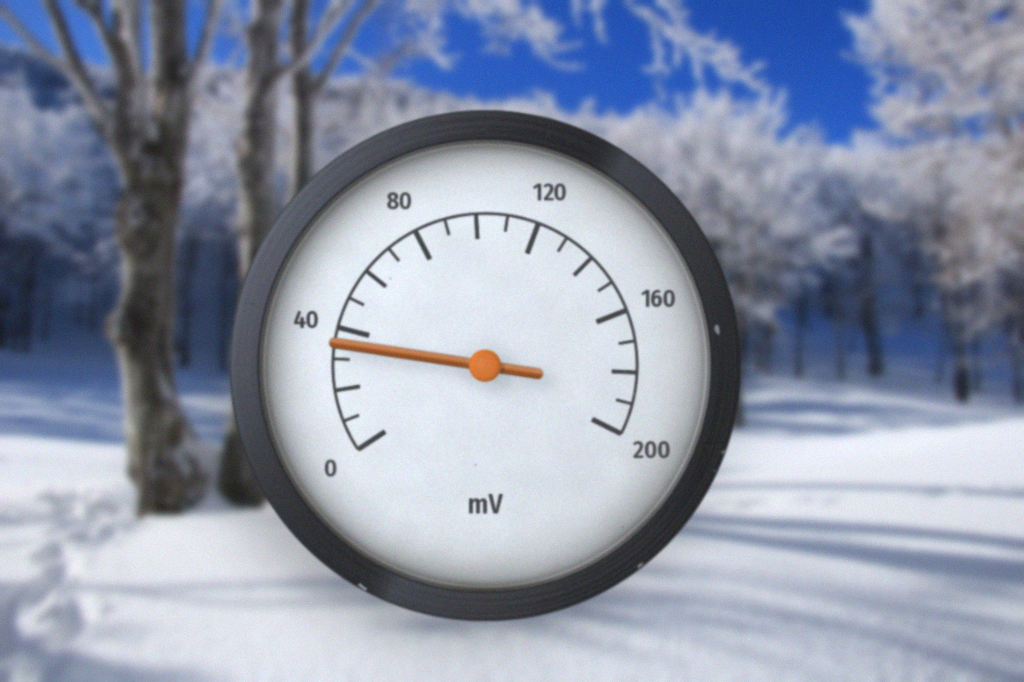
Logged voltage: 35 mV
